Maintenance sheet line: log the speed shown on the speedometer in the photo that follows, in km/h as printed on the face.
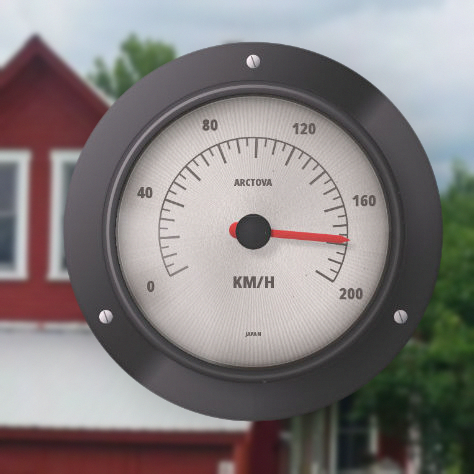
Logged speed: 177.5 km/h
